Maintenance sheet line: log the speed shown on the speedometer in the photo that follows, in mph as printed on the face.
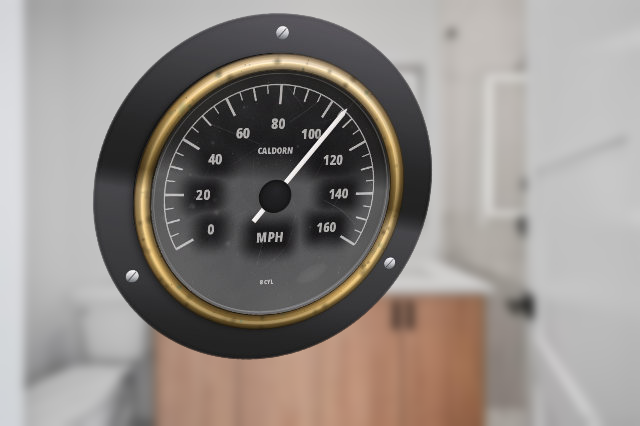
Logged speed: 105 mph
